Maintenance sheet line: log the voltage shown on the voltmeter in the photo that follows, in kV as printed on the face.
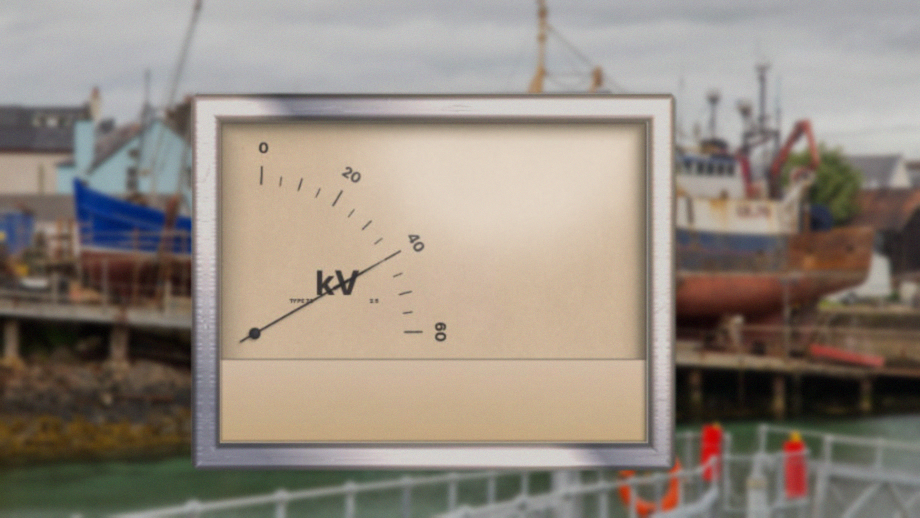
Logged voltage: 40 kV
